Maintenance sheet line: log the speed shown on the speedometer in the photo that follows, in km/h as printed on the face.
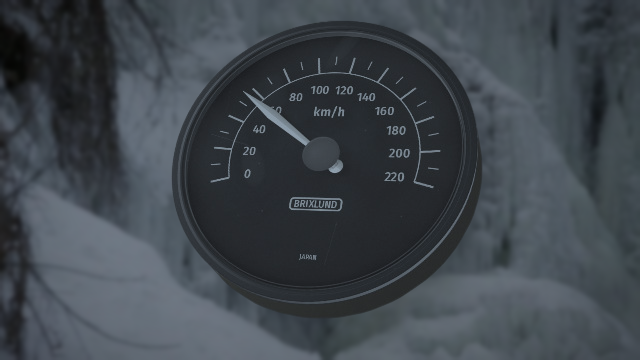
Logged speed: 55 km/h
